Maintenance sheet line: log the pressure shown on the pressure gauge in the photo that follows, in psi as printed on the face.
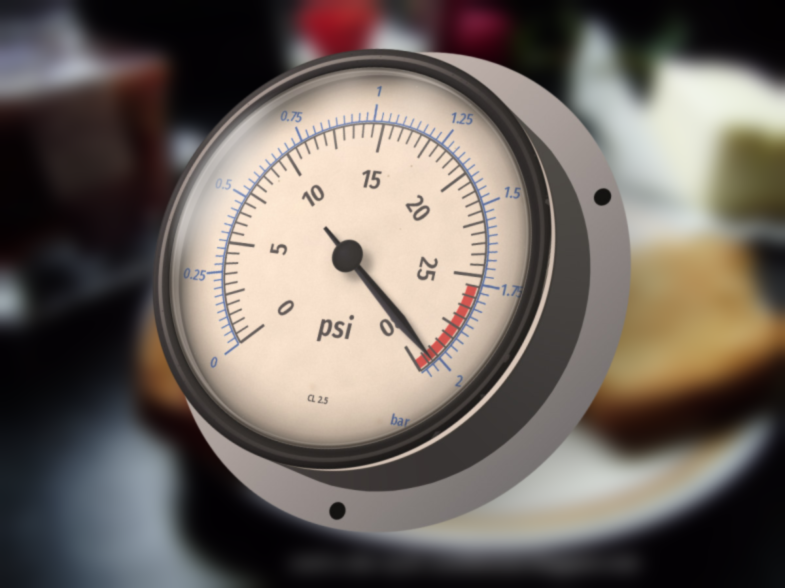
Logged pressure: 29.25 psi
